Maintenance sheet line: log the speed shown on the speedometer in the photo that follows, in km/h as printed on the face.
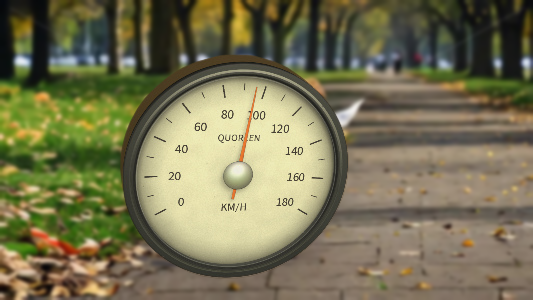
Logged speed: 95 km/h
